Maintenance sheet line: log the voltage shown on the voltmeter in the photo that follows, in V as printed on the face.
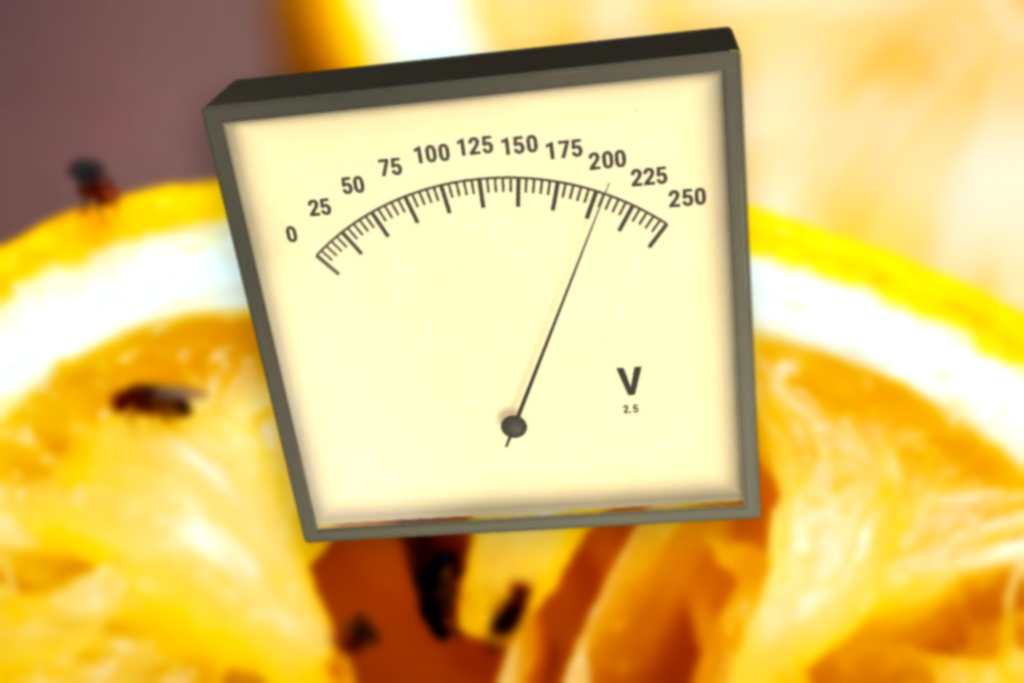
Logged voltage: 205 V
